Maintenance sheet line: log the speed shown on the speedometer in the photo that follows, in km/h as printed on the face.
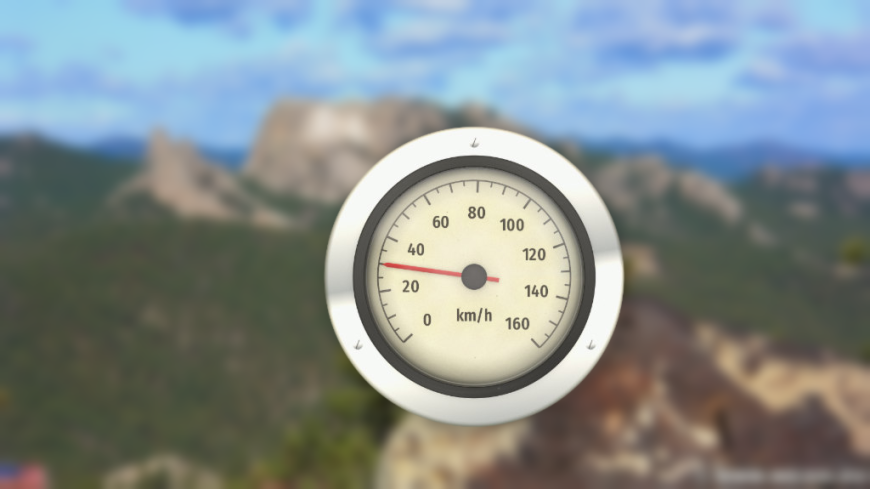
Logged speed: 30 km/h
